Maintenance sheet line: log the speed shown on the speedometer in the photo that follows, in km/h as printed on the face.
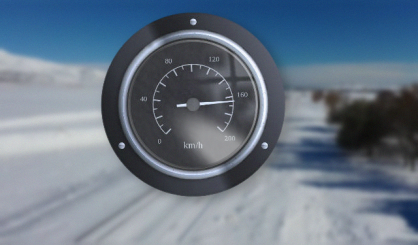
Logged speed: 165 km/h
